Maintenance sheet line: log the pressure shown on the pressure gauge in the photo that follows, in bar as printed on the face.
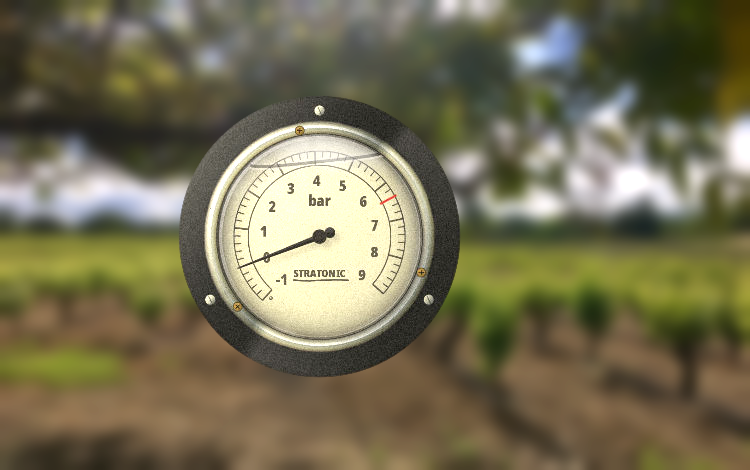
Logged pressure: 0 bar
